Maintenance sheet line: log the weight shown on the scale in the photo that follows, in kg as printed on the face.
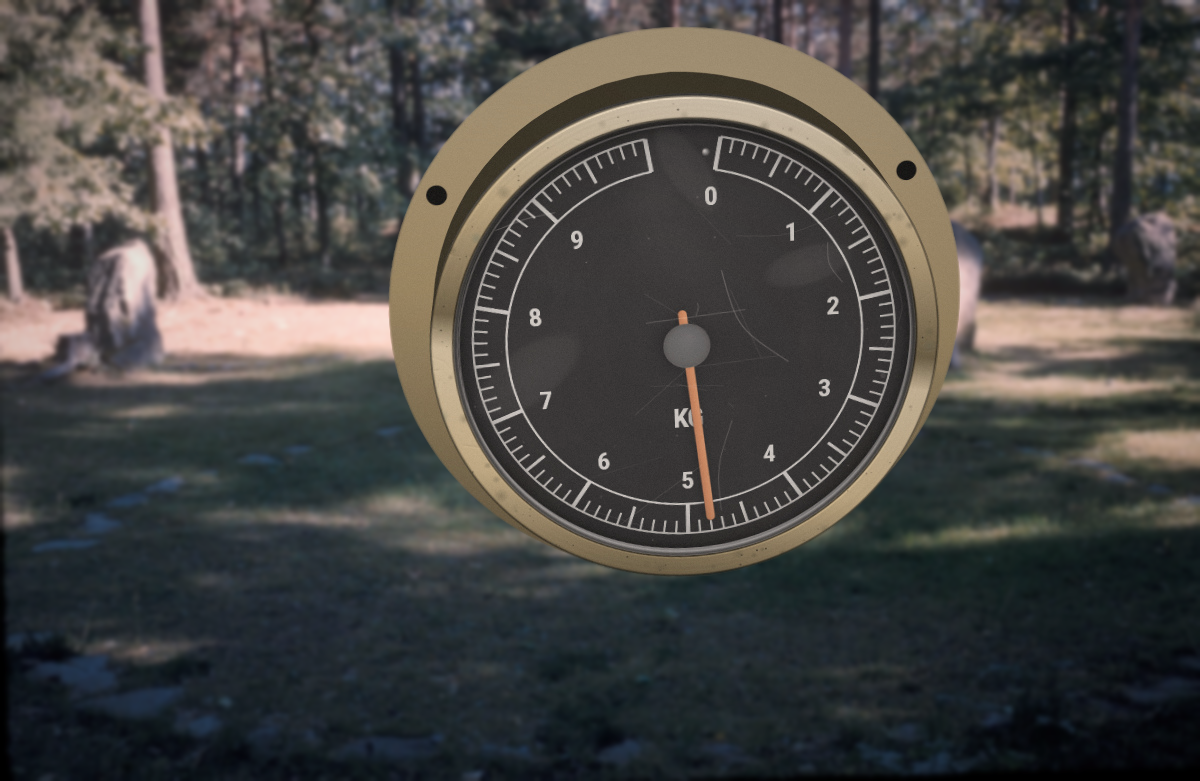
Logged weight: 4.8 kg
